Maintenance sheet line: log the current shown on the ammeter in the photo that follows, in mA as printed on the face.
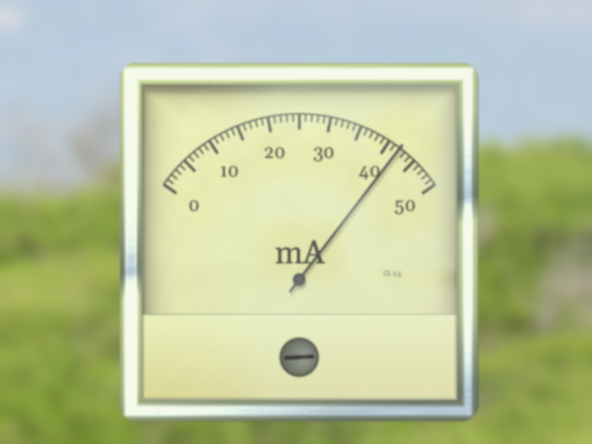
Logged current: 42 mA
